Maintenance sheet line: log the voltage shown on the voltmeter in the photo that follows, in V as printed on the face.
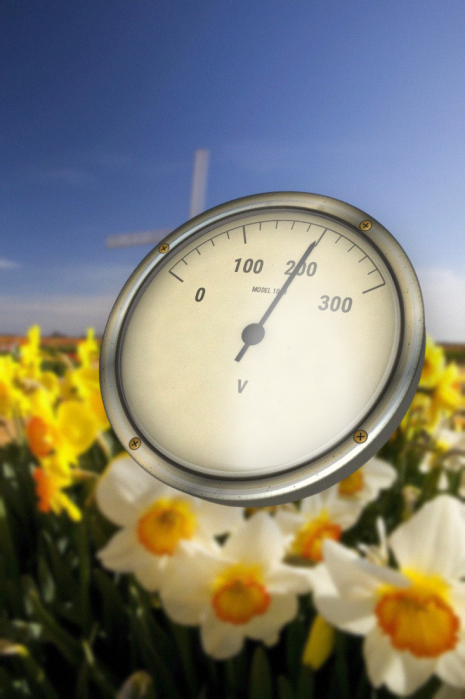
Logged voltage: 200 V
